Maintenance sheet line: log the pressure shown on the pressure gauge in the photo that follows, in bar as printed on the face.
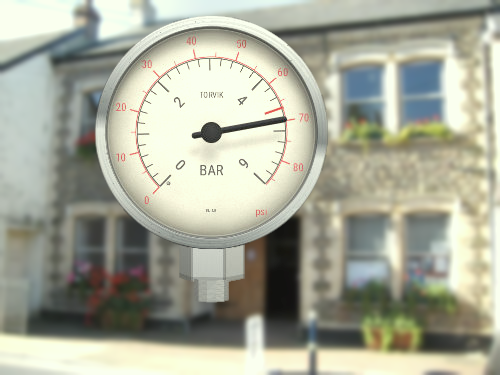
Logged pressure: 4.8 bar
